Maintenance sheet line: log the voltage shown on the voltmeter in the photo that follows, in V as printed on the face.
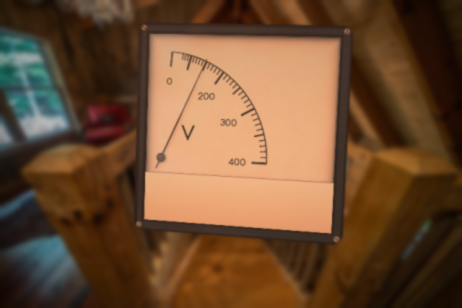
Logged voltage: 150 V
